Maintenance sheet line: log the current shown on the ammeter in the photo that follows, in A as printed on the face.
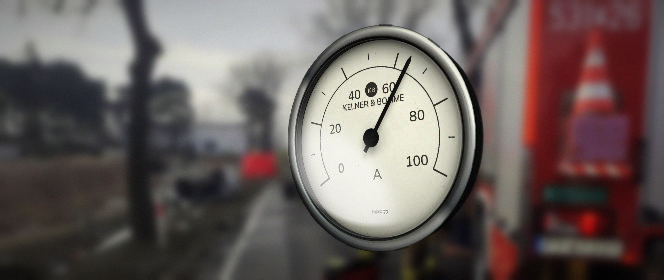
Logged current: 65 A
